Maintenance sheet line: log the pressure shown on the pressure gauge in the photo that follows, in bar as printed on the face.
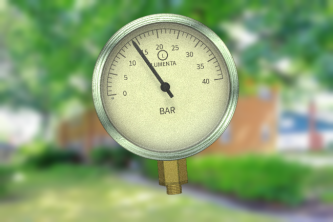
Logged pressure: 14 bar
